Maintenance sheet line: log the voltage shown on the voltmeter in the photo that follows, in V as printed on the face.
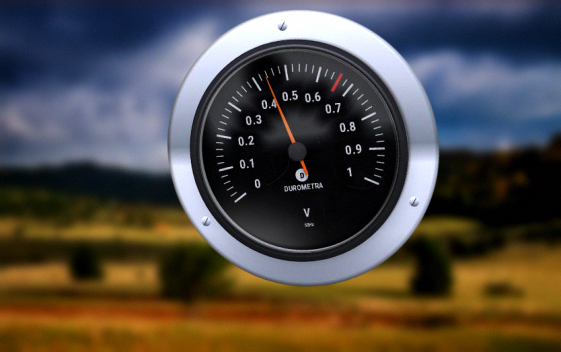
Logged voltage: 0.44 V
